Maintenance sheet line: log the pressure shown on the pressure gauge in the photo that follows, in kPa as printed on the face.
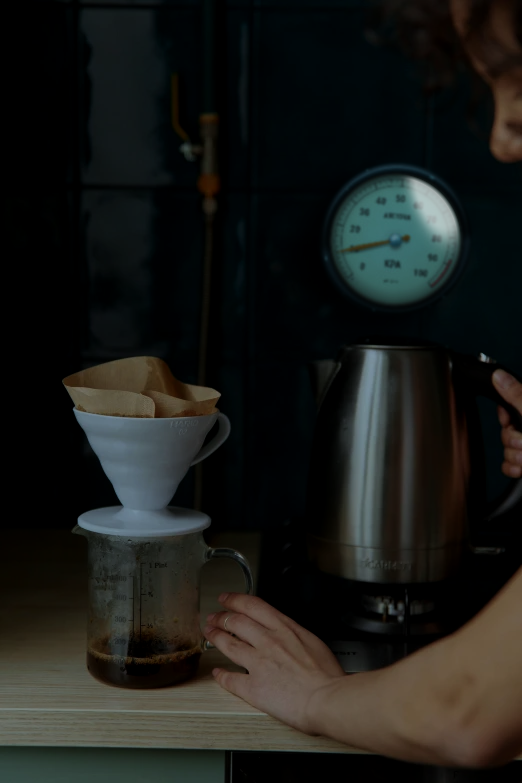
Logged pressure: 10 kPa
